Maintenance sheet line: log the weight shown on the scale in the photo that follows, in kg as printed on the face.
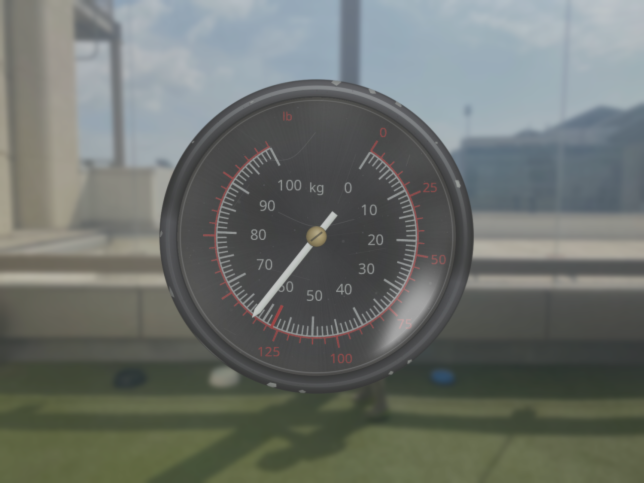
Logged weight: 62 kg
